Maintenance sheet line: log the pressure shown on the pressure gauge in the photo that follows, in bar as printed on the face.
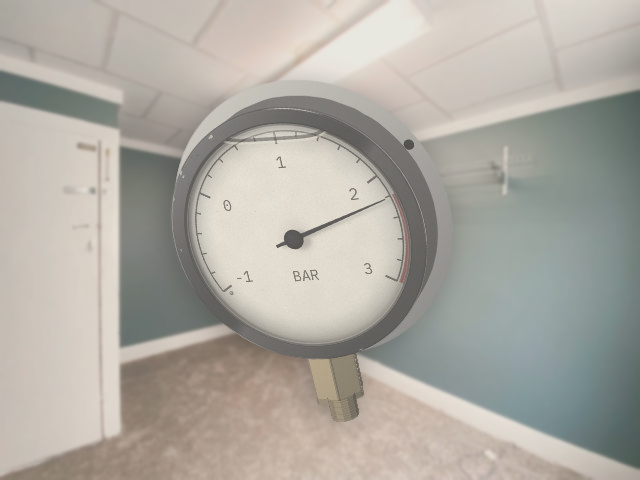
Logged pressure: 2.2 bar
